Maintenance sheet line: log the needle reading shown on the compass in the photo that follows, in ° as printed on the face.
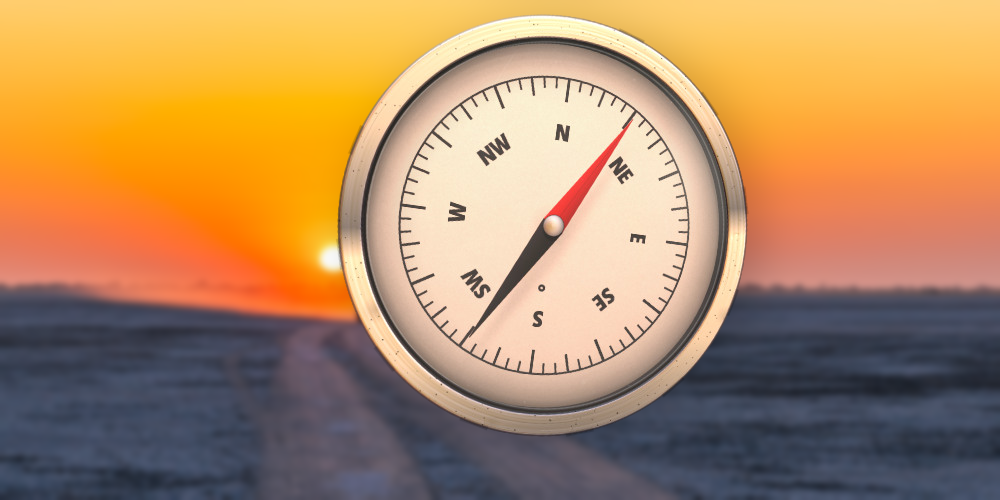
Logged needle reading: 30 °
